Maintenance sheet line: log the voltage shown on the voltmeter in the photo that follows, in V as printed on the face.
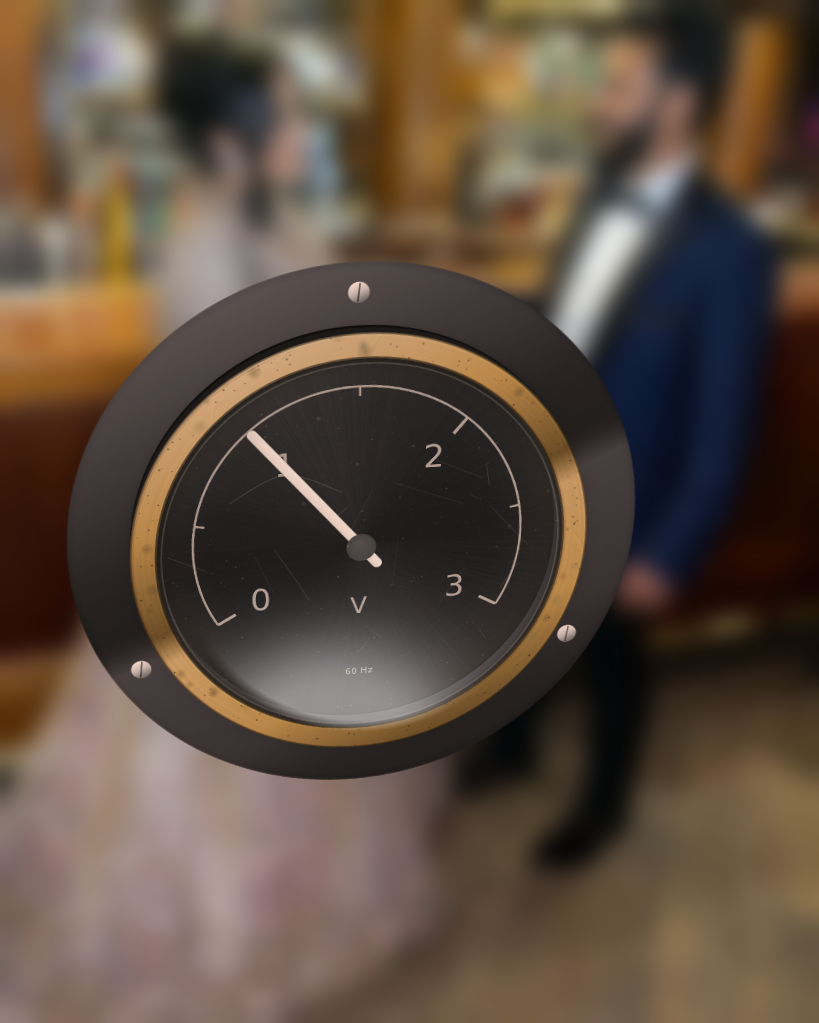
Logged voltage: 1 V
